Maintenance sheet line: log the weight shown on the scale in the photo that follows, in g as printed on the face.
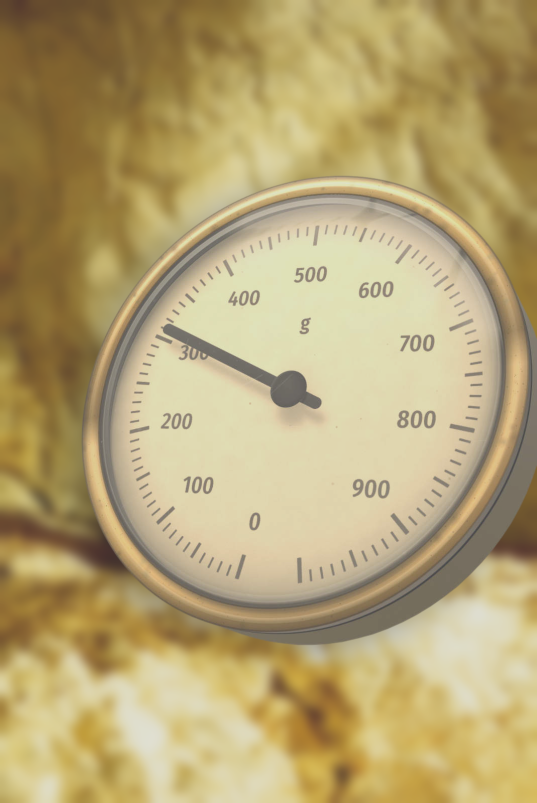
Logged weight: 310 g
